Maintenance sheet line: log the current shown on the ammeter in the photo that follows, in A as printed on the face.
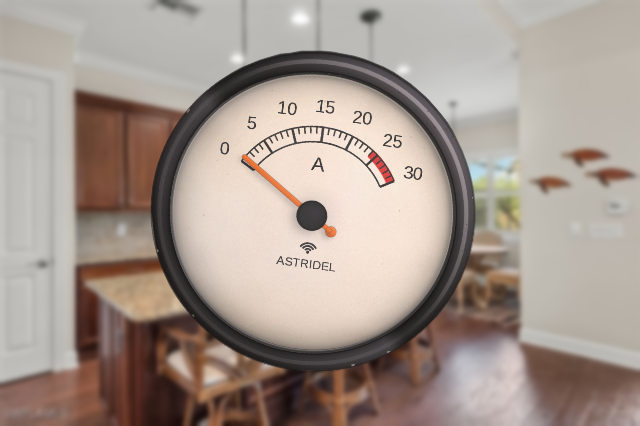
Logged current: 1 A
